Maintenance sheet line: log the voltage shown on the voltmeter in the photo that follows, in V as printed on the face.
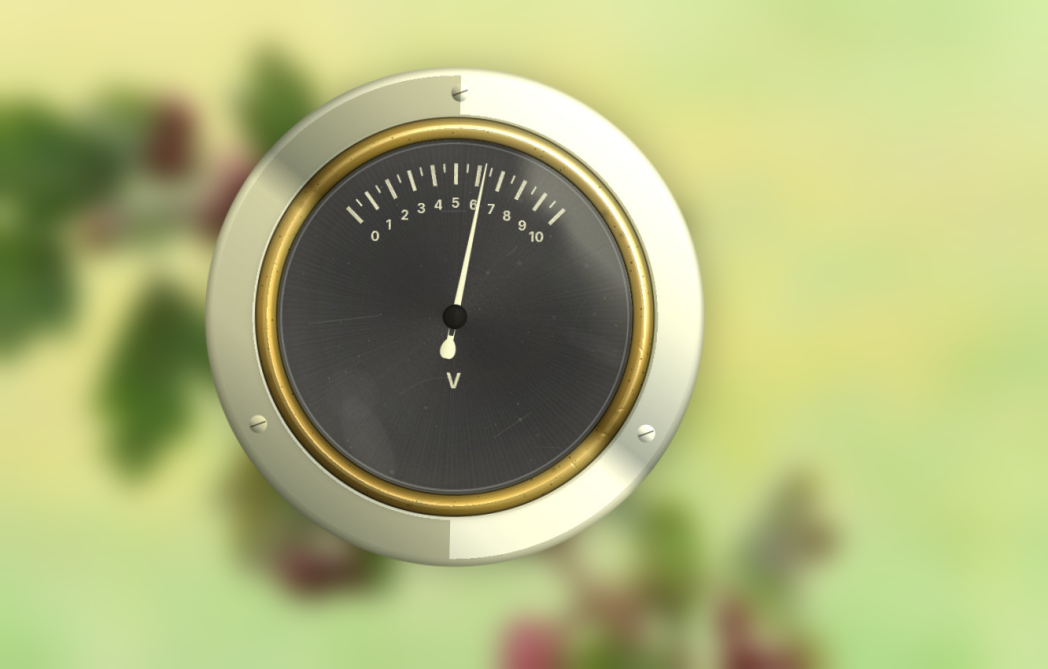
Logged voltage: 6.25 V
